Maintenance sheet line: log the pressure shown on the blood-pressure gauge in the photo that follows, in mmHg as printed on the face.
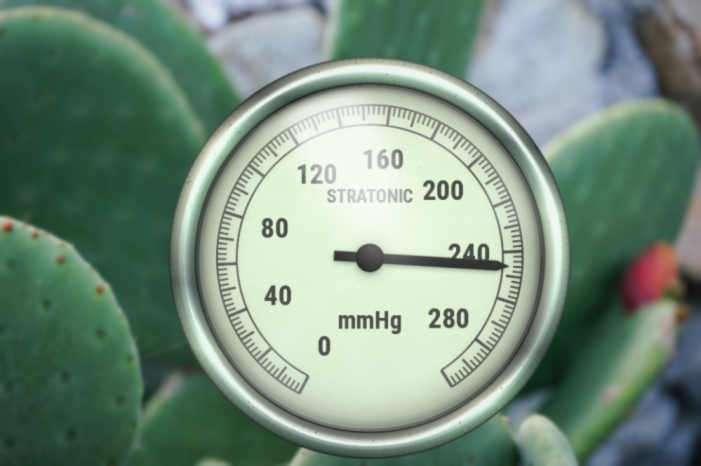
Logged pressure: 246 mmHg
